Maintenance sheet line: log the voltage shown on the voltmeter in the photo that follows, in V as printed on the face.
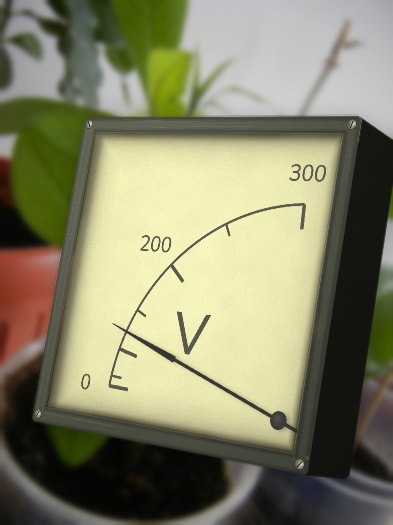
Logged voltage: 125 V
